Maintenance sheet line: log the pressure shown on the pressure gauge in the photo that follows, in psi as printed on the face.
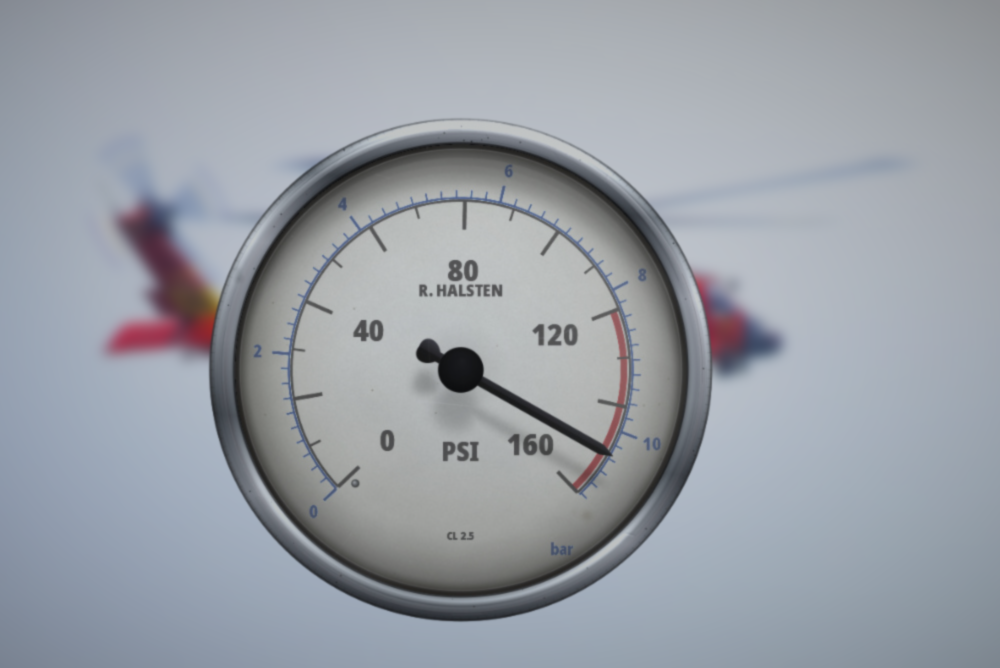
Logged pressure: 150 psi
